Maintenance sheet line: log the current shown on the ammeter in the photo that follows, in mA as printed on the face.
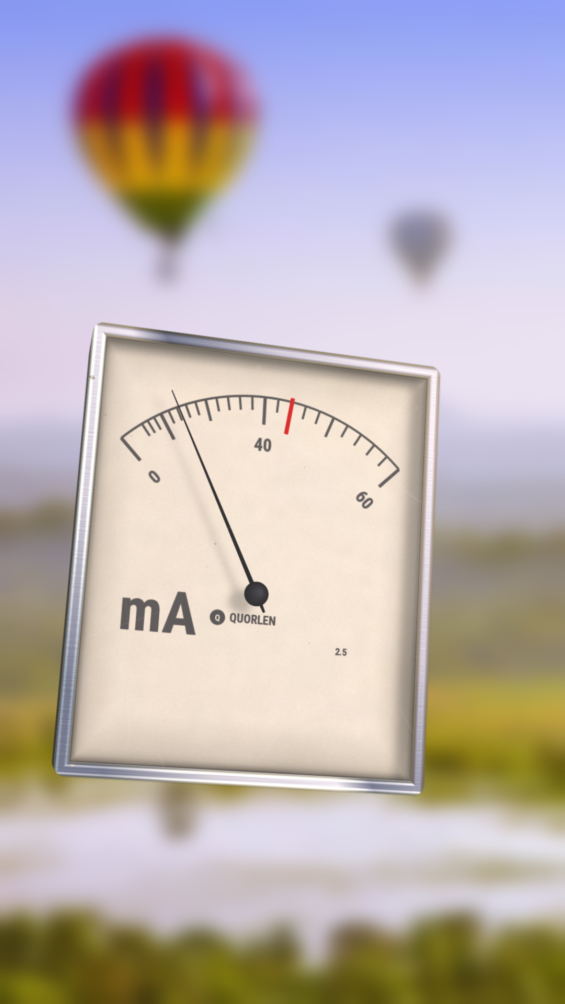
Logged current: 24 mA
